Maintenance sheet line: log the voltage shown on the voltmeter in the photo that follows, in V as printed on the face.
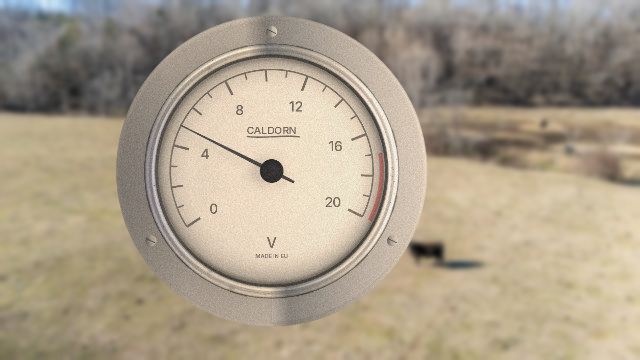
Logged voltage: 5 V
